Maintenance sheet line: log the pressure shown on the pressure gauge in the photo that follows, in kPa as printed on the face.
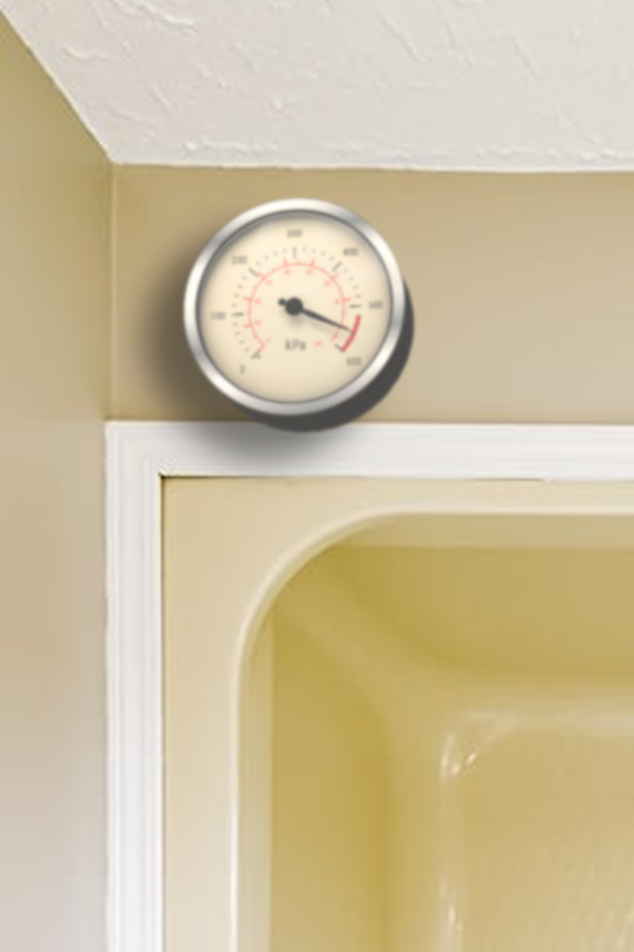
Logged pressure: 560 kPa
